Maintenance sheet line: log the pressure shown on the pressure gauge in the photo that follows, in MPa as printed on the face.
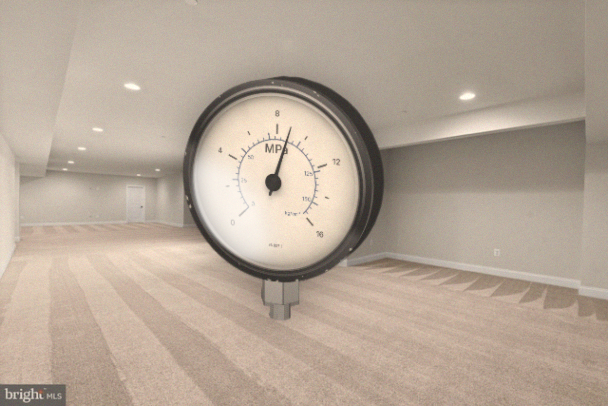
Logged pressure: 9 MPa
